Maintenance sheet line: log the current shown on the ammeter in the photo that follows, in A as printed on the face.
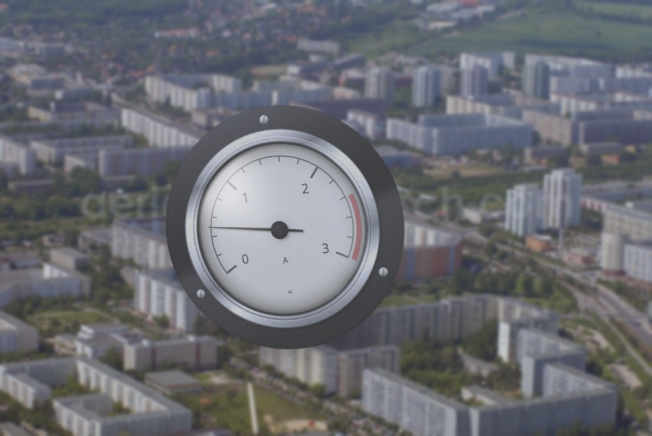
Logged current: 0.5 A
